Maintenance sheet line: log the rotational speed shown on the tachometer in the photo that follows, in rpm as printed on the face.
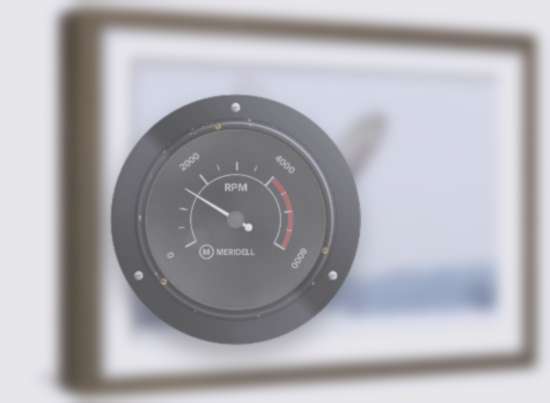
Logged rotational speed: 1500 rpm
